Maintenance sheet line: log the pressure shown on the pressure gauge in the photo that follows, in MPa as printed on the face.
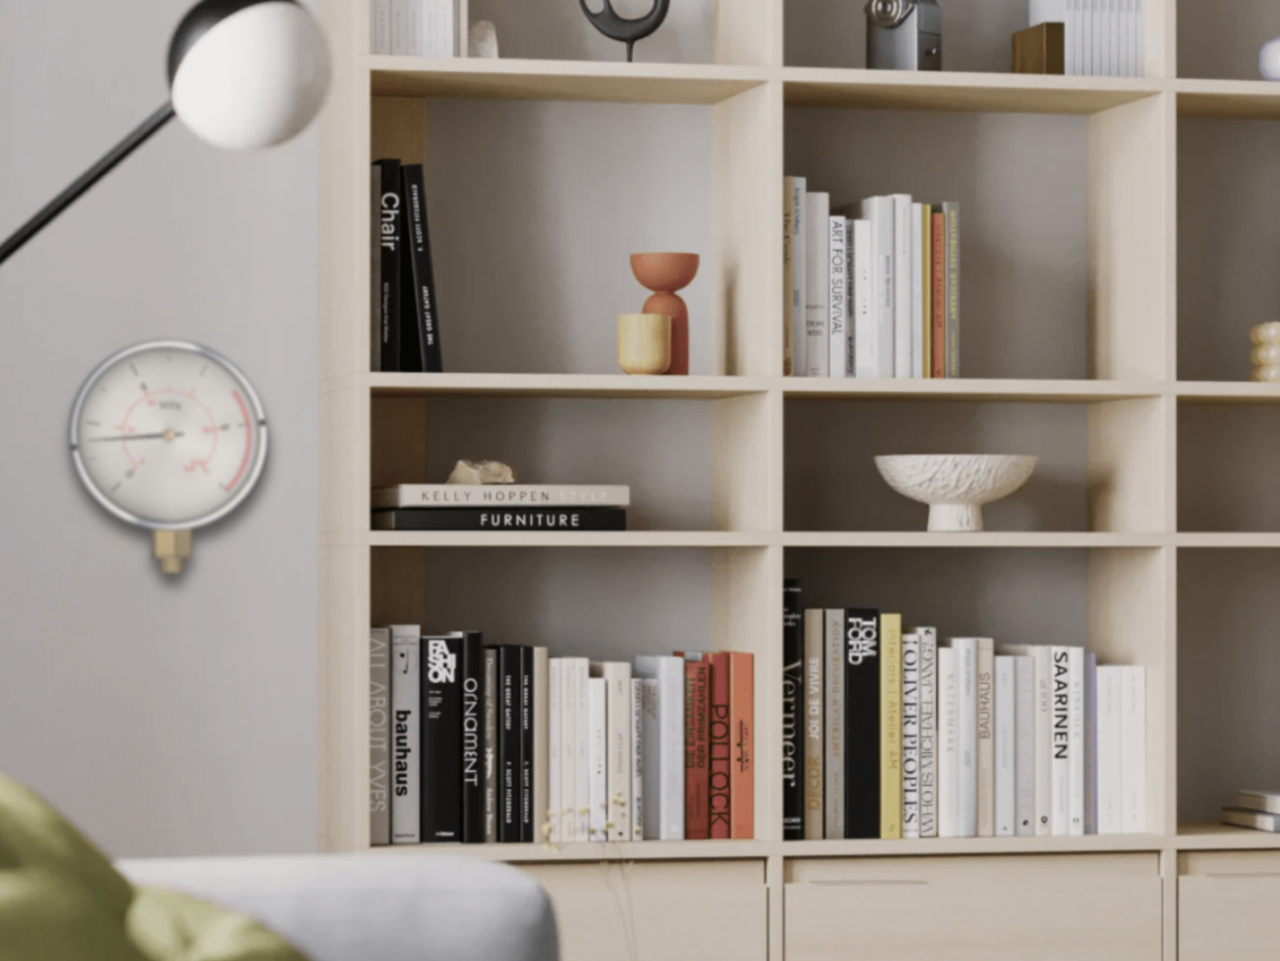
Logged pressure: 1.5 MPa
